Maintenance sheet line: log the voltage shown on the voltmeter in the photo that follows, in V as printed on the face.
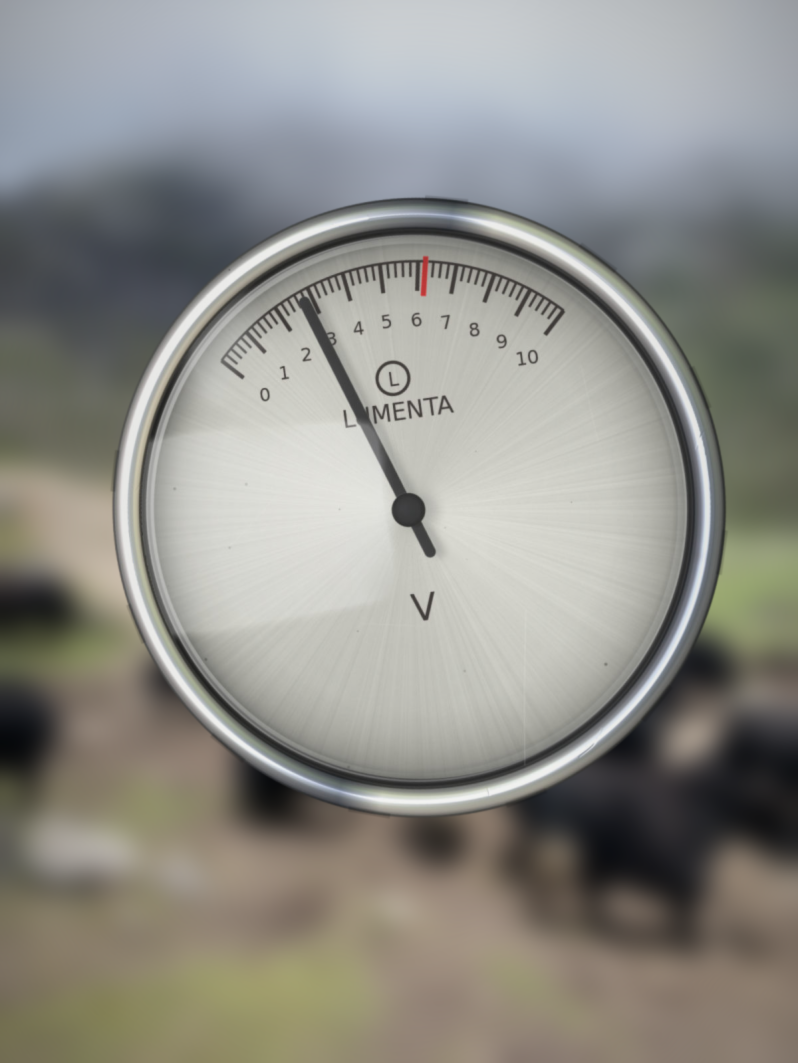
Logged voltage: 2.8 V
